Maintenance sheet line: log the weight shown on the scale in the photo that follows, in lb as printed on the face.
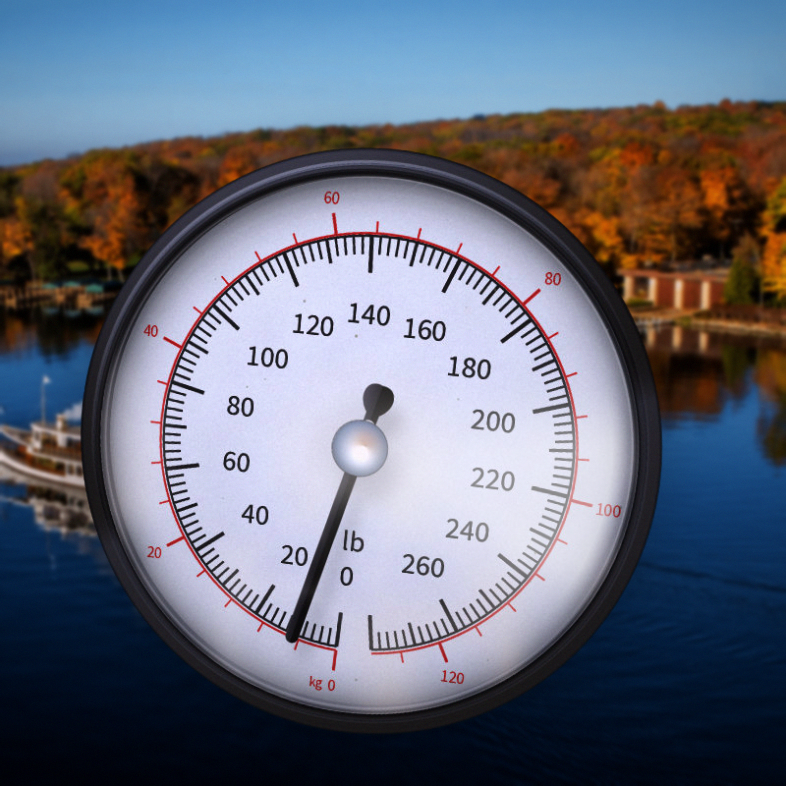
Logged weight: 10 lb
